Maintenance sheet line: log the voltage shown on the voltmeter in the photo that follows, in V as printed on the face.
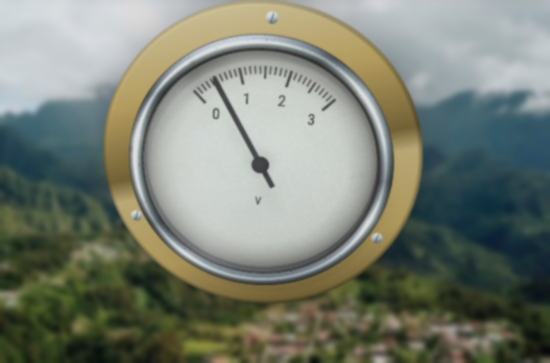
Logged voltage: 0.5 V
